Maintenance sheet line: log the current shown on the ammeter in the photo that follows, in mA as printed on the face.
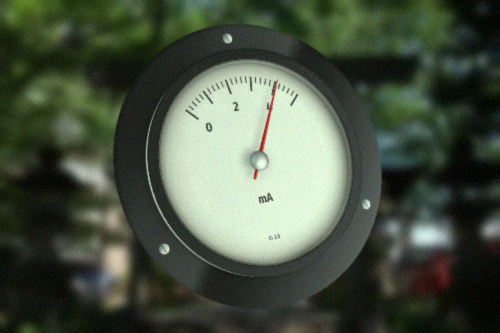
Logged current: 4 mA
